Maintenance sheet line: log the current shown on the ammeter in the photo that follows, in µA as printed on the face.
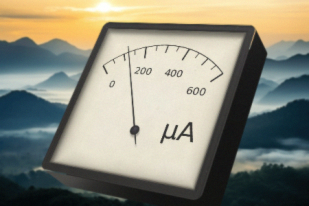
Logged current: 125 µA
